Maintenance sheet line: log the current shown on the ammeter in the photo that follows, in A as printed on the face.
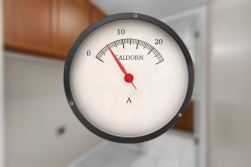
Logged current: 5 A
